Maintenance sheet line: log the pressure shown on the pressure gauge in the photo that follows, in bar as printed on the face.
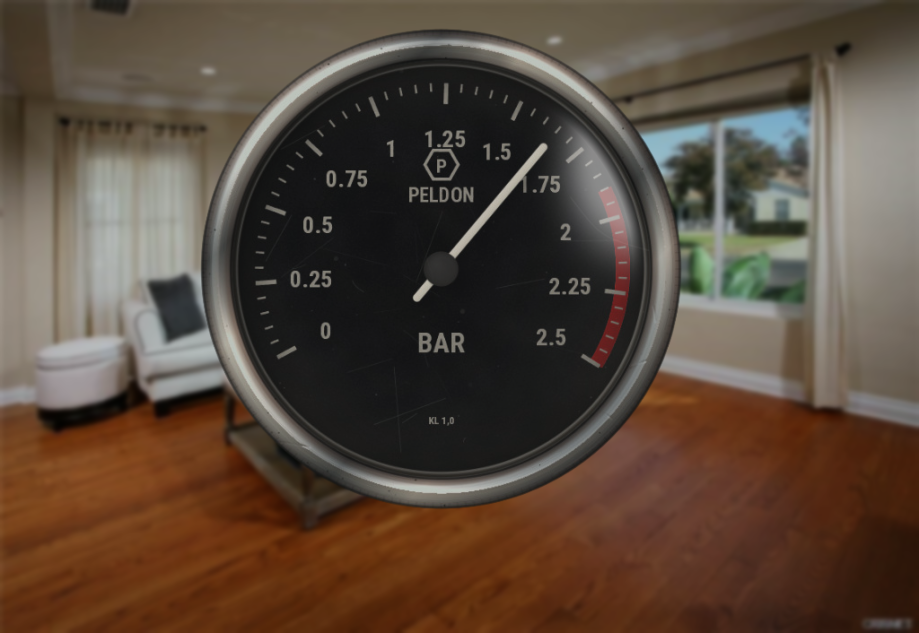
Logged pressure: 1.65 bar
